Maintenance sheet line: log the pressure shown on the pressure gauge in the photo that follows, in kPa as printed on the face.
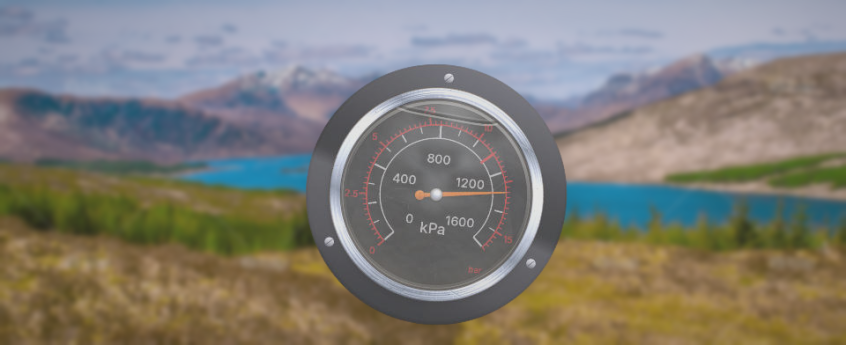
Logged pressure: 1300 kPa
